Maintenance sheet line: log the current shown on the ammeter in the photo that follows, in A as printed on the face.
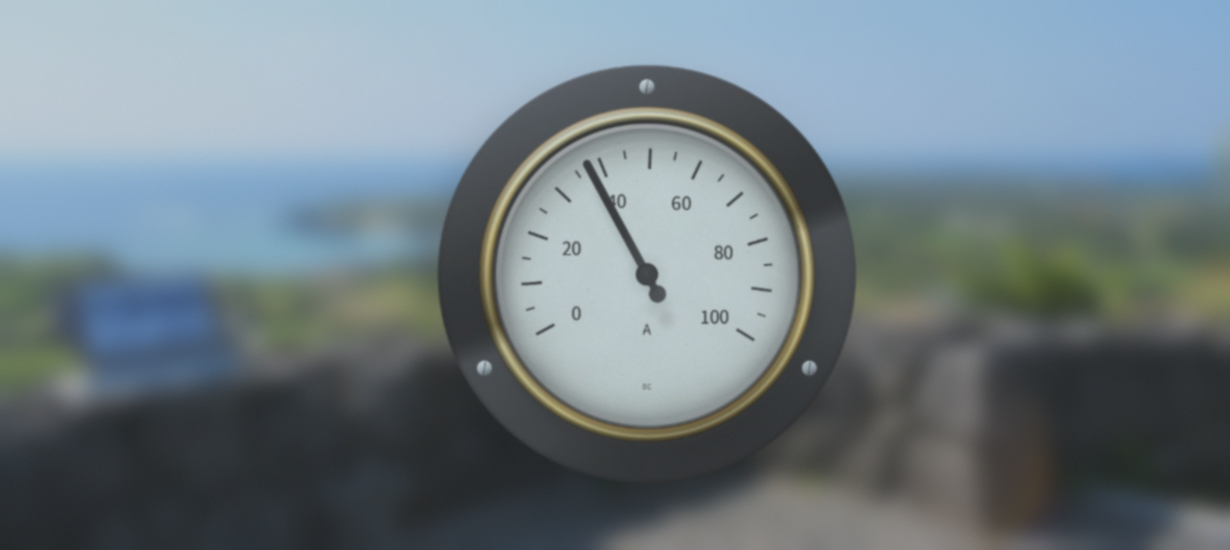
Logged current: 37.5 A
